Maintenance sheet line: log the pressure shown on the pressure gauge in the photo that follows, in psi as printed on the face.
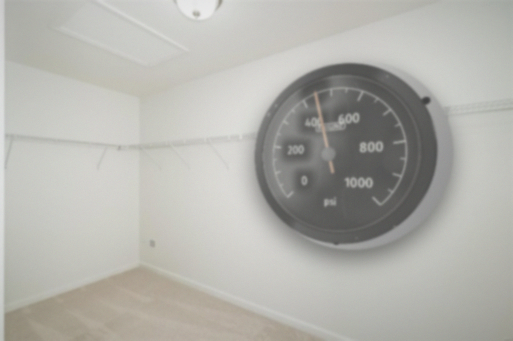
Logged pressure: 450 psi
